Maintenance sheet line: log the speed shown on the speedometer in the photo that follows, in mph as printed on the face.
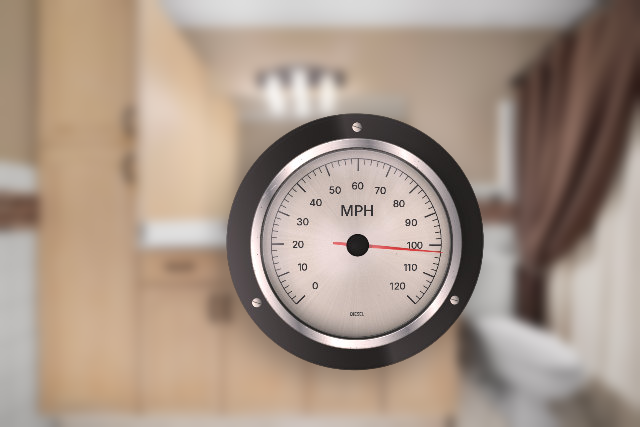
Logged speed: 102 mph
